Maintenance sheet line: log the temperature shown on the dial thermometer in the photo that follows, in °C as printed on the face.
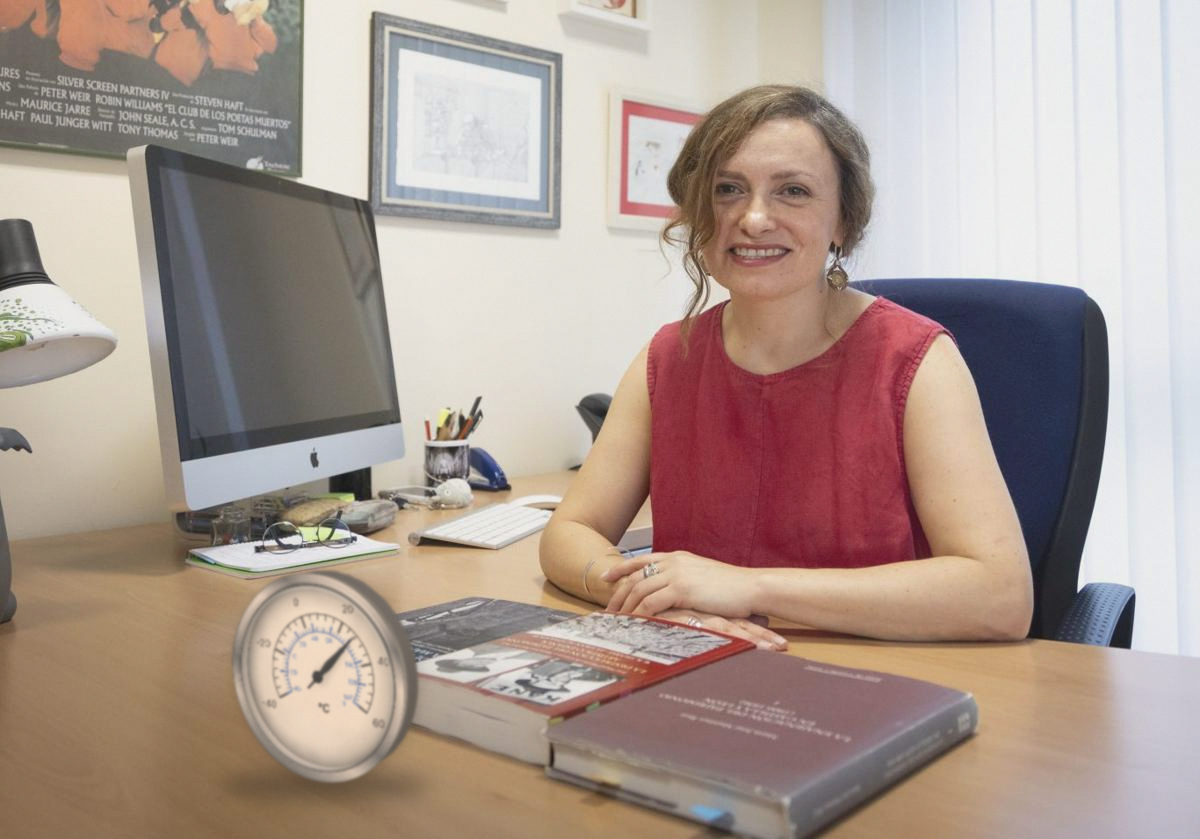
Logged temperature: 28 °C
